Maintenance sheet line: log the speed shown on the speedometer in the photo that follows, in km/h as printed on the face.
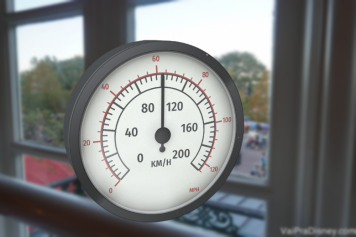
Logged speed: 100 km/h
